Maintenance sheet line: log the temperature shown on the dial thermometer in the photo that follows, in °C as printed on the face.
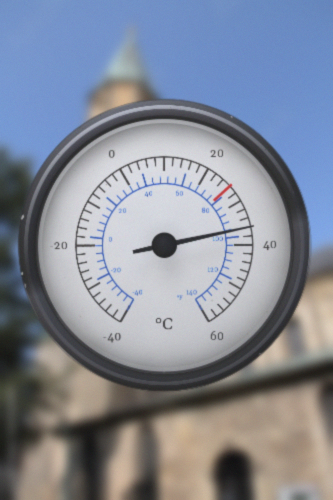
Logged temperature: 36 °C
